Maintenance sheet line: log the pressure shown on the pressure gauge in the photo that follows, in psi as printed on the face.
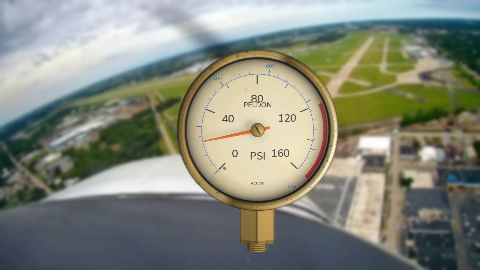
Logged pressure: 20 psi
